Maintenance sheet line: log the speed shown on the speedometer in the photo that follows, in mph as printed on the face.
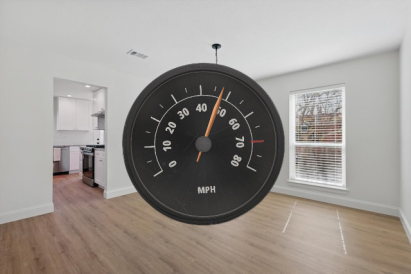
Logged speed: 47.5 mph
